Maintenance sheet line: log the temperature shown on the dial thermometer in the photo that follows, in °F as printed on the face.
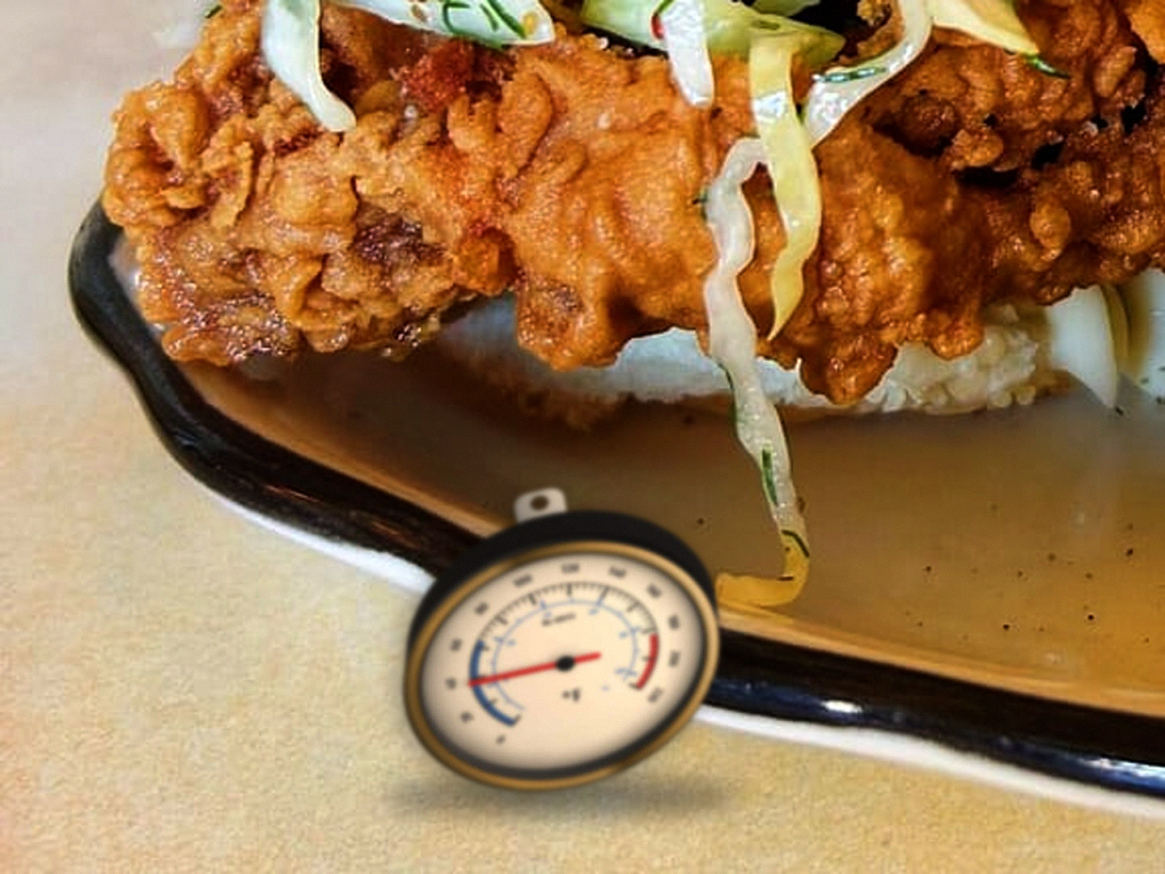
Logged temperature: 40 °F
